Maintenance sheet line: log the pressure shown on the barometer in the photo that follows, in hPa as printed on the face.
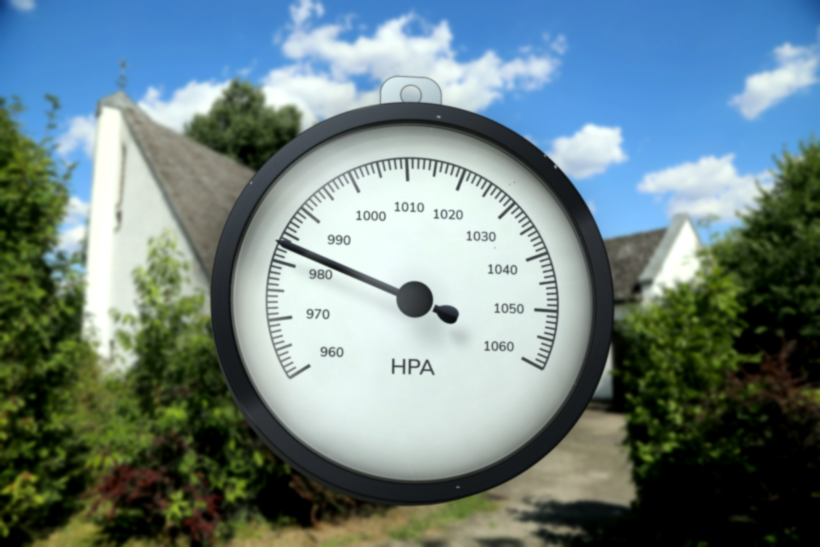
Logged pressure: 983 hPa
